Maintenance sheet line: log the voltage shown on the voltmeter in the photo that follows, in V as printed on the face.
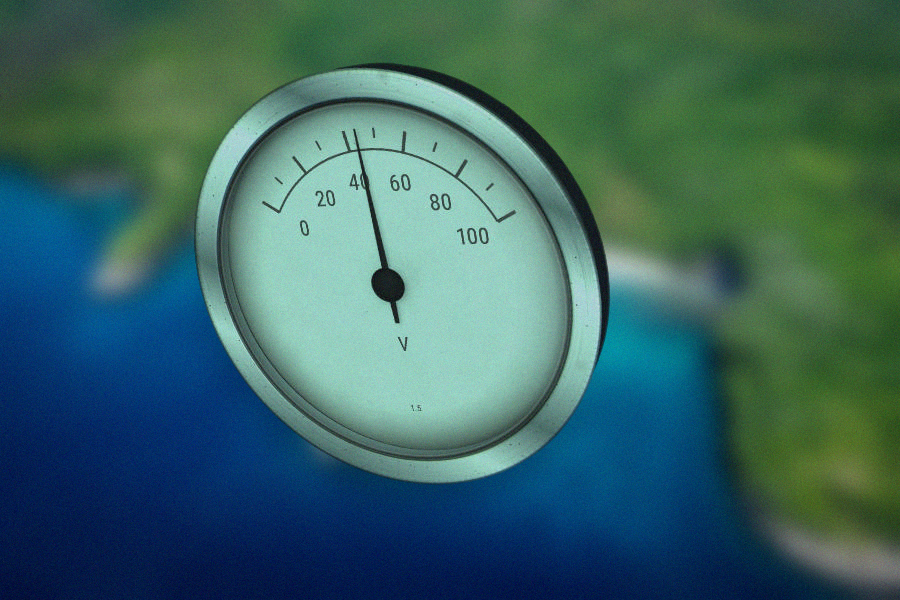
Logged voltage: 45 V
